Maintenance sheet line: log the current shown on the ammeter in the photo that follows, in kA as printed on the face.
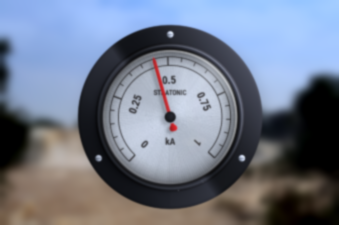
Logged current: 0.45 kA
